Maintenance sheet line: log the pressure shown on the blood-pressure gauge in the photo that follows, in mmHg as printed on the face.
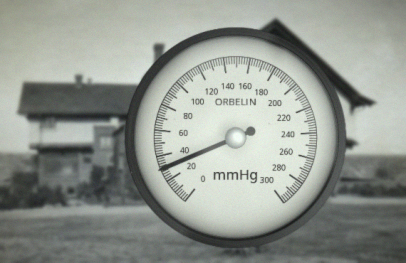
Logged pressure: 30 mmHg
